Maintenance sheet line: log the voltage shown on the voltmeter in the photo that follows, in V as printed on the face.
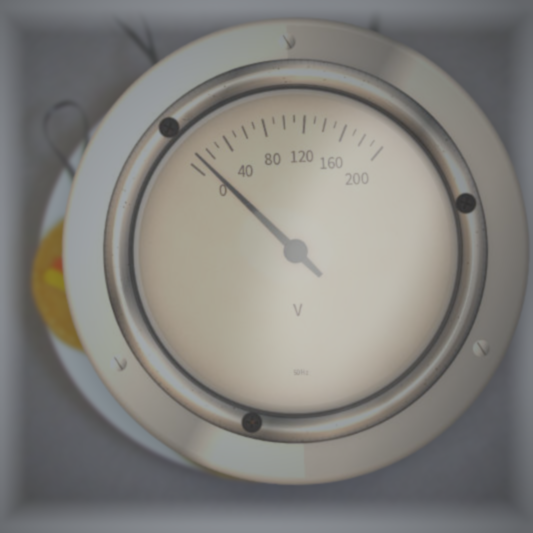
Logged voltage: 10 V
